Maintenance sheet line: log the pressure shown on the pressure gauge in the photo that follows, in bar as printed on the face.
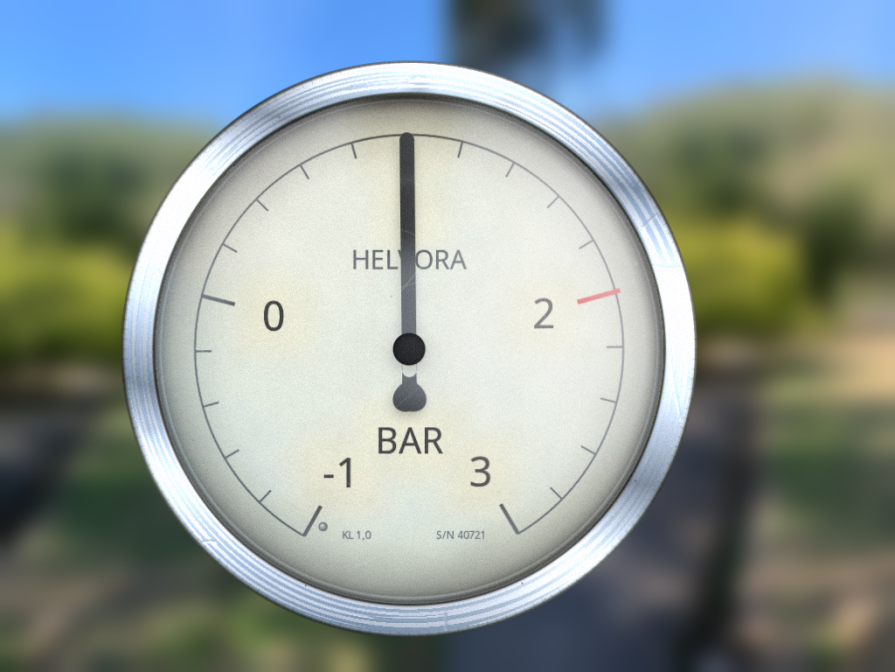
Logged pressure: 1 bar
